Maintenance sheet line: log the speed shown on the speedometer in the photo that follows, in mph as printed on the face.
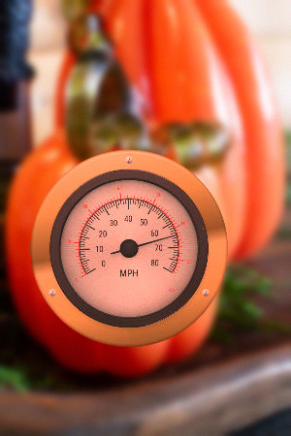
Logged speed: 65 mph
